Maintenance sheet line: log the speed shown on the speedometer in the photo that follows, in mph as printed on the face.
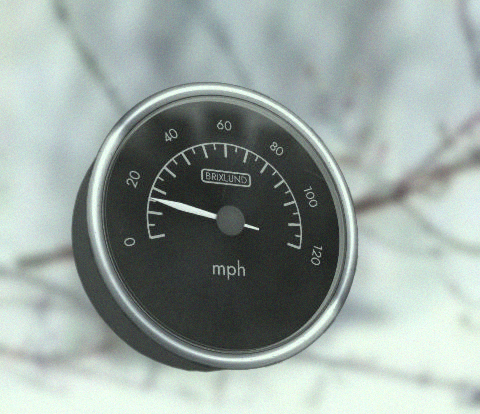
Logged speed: 15 mph
